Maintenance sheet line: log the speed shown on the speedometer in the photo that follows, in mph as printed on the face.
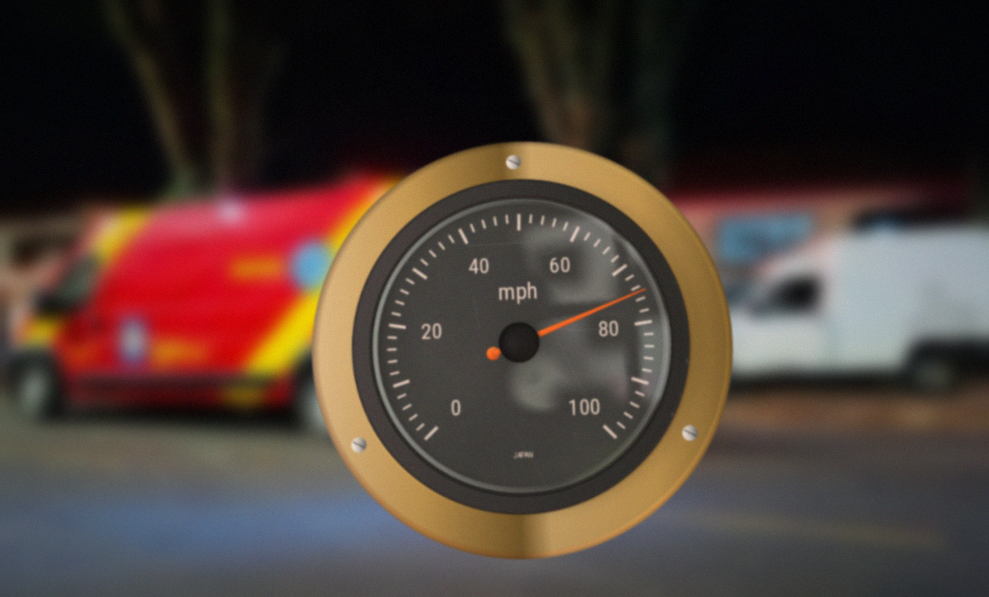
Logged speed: 75 mph
